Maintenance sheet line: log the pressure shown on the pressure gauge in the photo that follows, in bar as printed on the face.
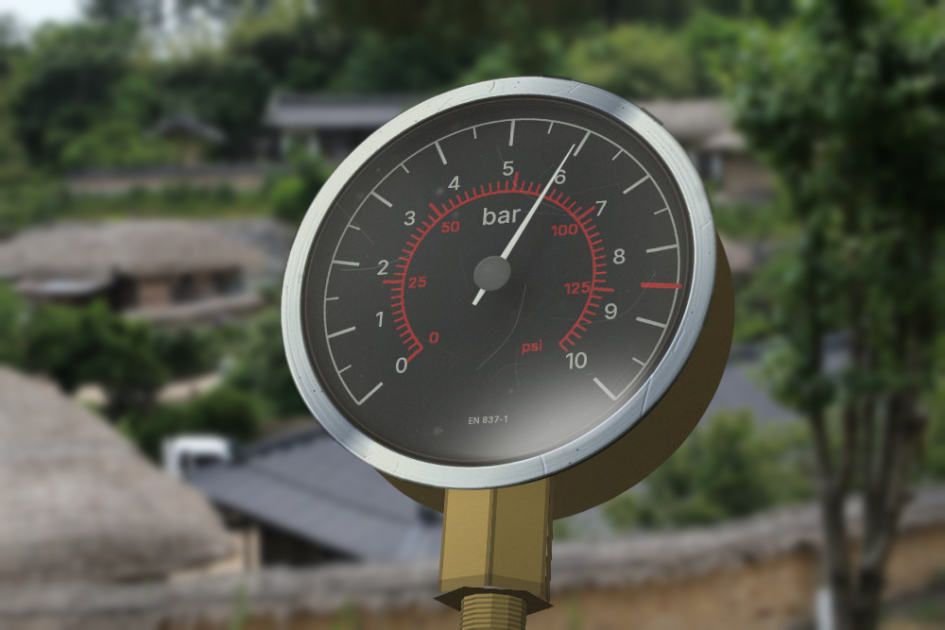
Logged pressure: 6 bar
